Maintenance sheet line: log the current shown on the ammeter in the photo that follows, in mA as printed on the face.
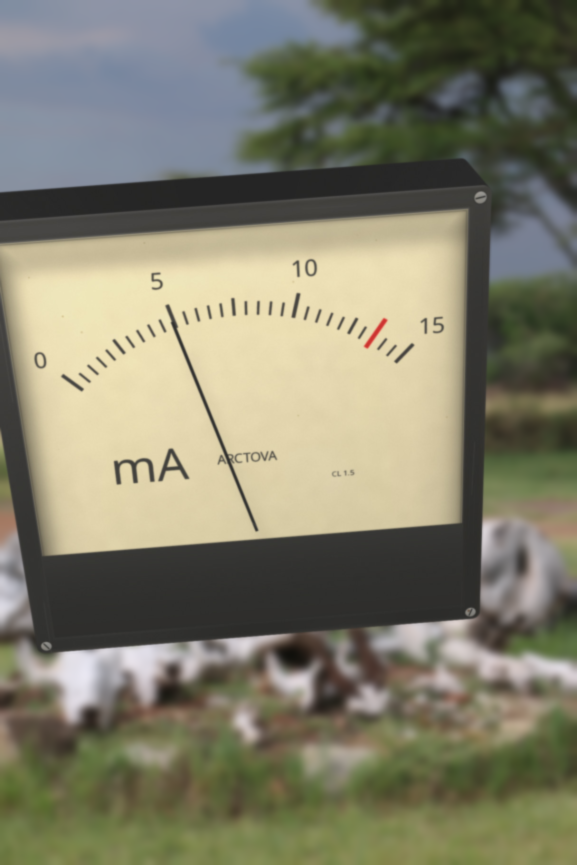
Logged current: 5 mA
